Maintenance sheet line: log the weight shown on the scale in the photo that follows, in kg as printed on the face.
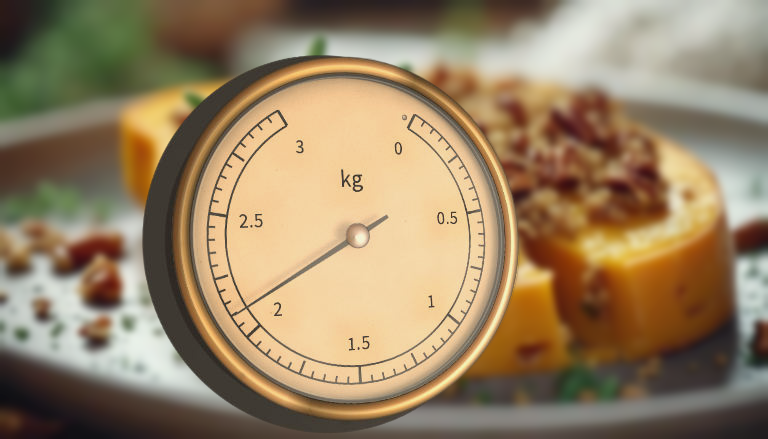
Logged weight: 2.1 kg
